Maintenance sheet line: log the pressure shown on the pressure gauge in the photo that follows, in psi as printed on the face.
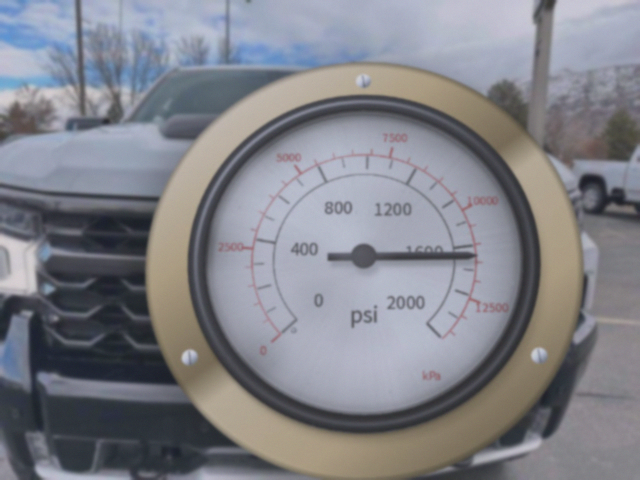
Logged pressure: 1650 psi
